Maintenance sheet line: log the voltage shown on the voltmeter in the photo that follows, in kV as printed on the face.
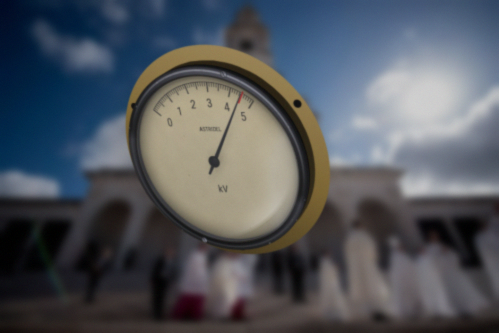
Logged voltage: 4.5 kV
